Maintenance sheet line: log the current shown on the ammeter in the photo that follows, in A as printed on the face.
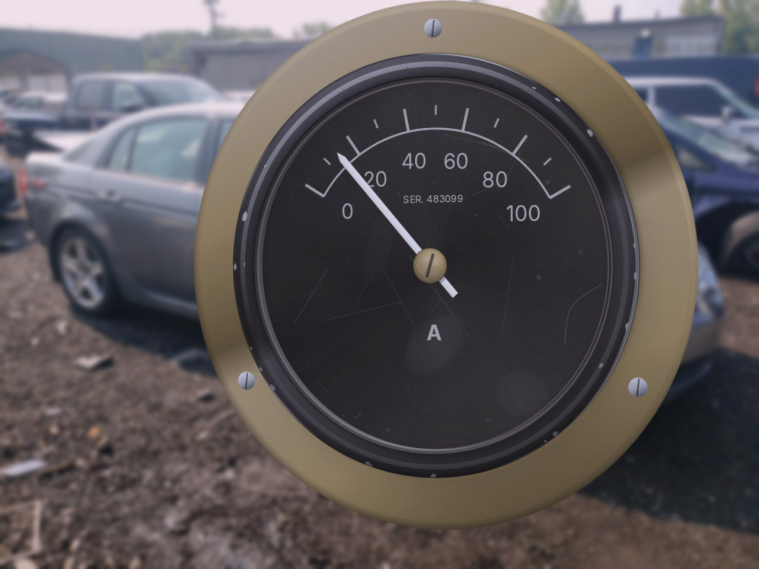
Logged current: 15 A
